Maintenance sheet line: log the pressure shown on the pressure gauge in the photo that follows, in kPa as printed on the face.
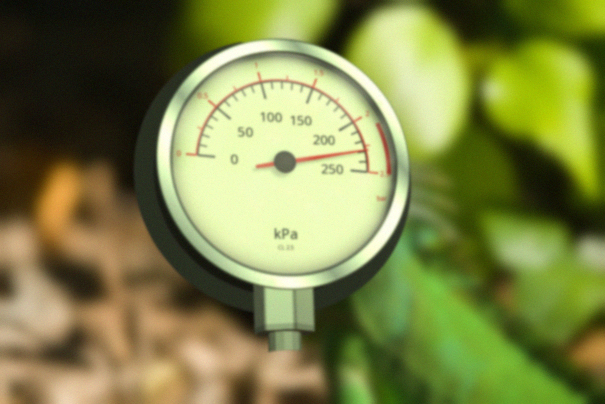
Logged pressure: 230 kPa
